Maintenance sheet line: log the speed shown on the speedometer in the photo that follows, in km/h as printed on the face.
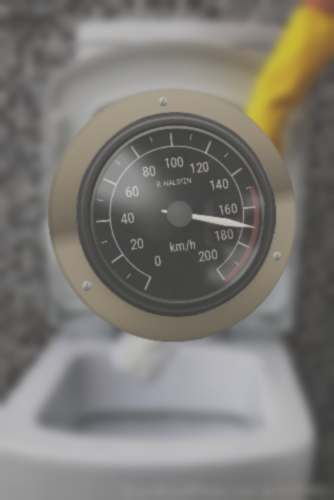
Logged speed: 170 km/h
